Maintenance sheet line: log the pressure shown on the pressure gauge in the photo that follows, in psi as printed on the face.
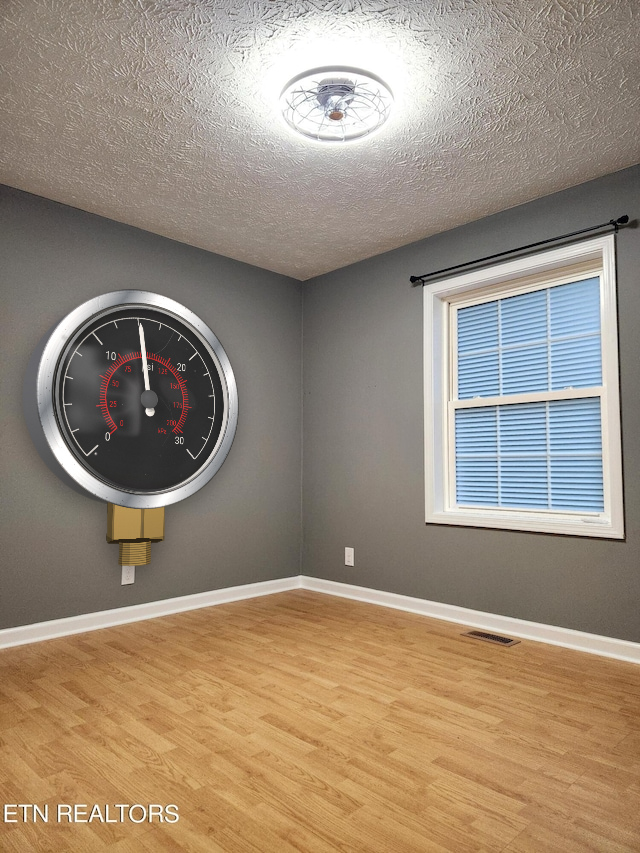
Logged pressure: 14 psi
